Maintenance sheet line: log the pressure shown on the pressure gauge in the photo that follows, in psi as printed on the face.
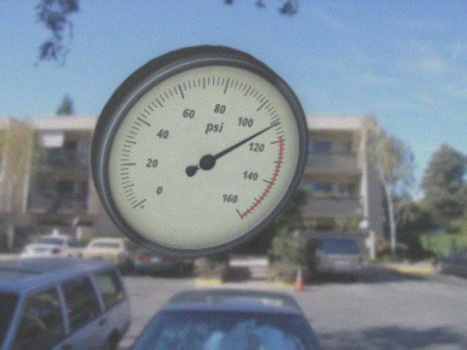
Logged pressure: 110 psi
